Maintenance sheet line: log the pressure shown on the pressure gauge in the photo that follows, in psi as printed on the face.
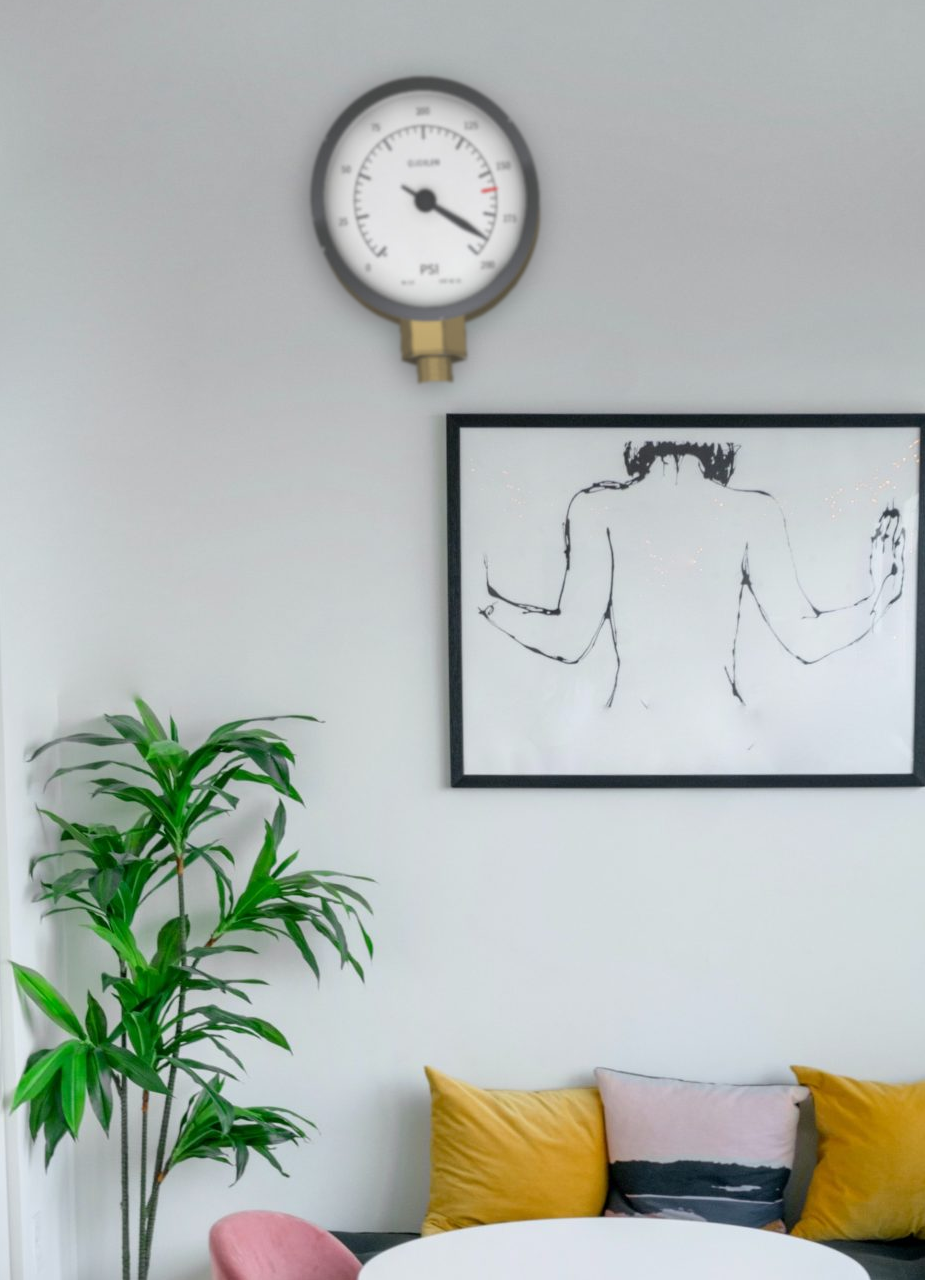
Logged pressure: 190 psi
